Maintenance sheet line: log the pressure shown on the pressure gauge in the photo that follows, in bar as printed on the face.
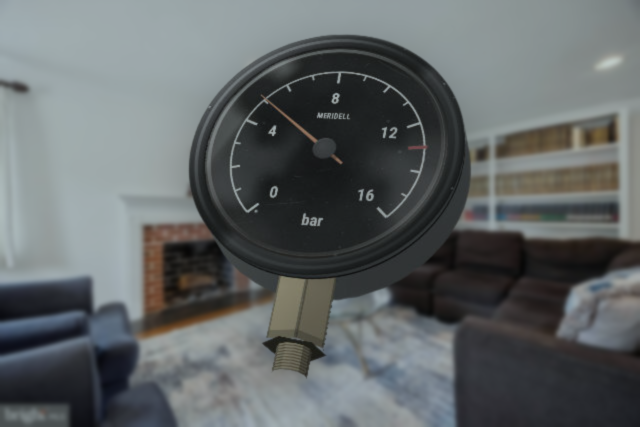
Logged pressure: 5 bar
